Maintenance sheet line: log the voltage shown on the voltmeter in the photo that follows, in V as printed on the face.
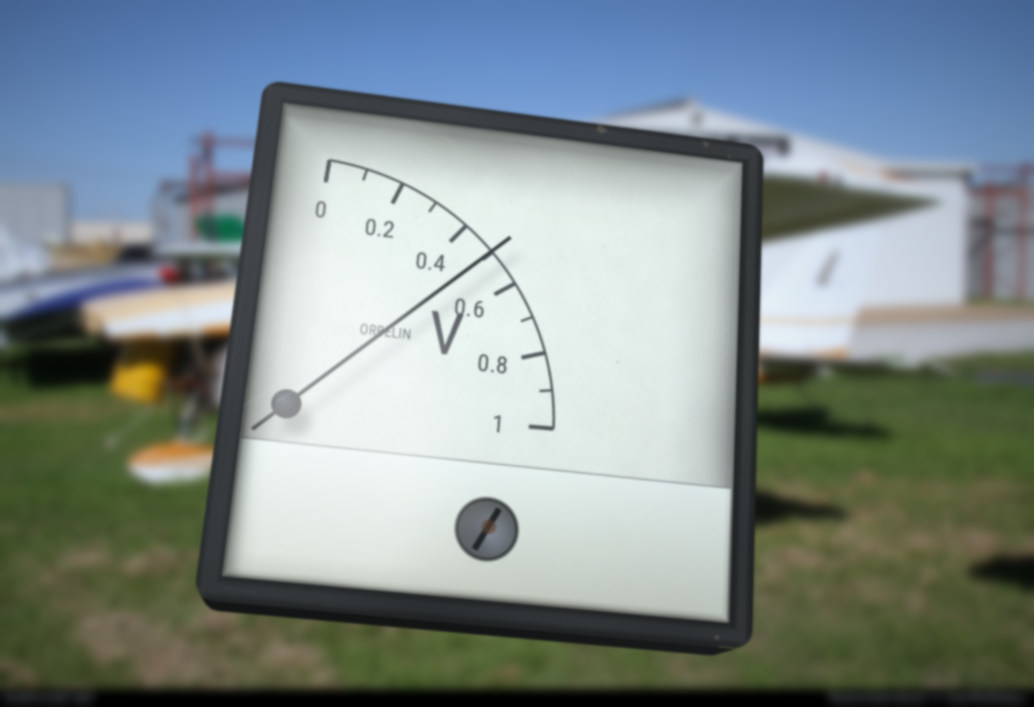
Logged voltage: 0.5 V
